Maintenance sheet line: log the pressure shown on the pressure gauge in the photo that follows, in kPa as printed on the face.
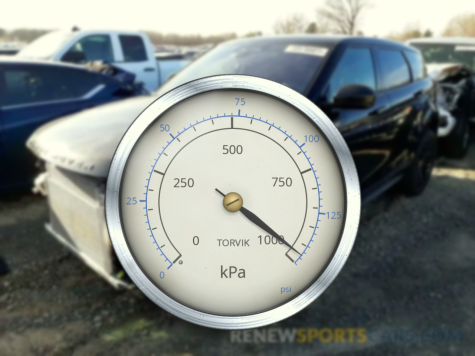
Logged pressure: 975 kPa
